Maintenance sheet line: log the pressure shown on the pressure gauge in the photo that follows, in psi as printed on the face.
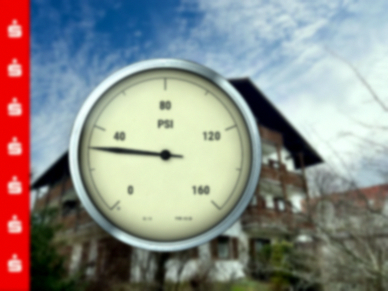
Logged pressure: 30 psi
